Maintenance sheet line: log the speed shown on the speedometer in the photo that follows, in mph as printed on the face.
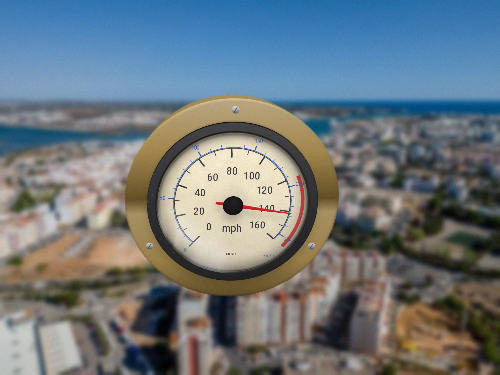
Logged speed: 140 mph
